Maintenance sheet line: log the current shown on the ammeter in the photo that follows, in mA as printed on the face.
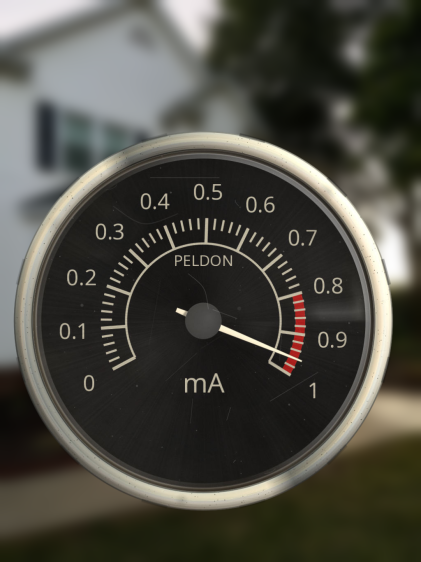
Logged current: 0.96 mA
